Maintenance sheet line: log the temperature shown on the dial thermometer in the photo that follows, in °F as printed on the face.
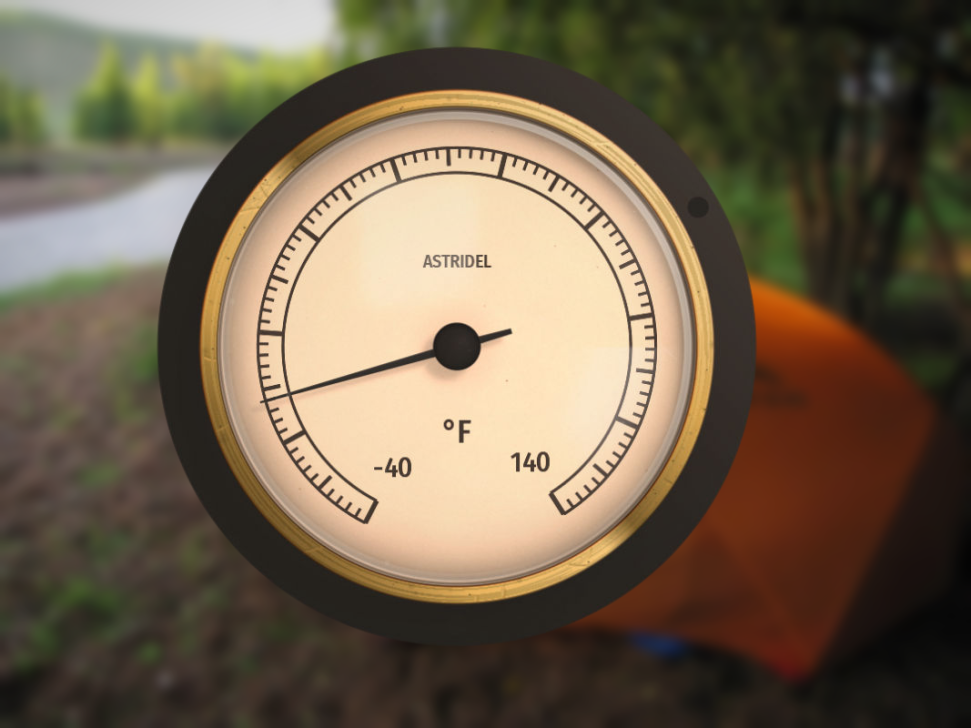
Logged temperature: -12 °F
